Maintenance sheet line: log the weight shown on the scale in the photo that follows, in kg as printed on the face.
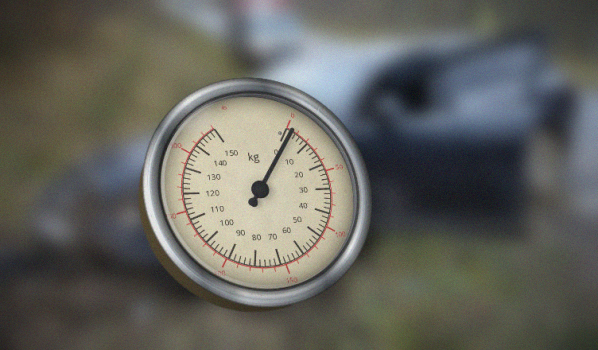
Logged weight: 2 kg
